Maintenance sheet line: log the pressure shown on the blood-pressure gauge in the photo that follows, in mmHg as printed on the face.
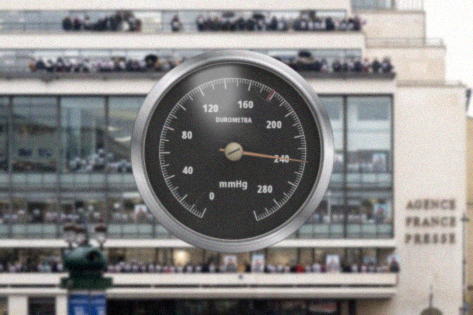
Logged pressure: 240 mmHg
